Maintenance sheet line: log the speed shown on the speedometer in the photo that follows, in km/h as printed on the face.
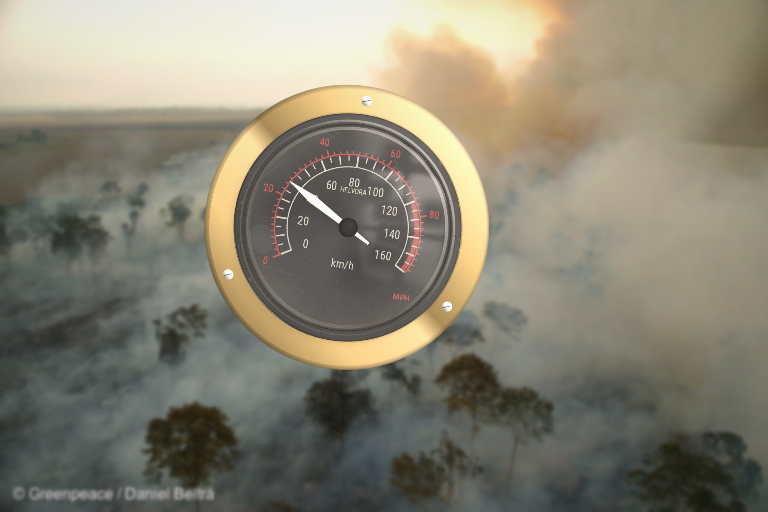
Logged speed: 40 km/h
